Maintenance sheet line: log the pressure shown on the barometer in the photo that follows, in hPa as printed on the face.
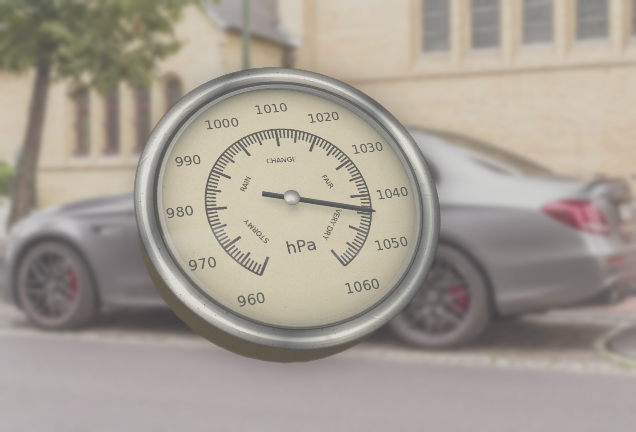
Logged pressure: 1045 hPa
